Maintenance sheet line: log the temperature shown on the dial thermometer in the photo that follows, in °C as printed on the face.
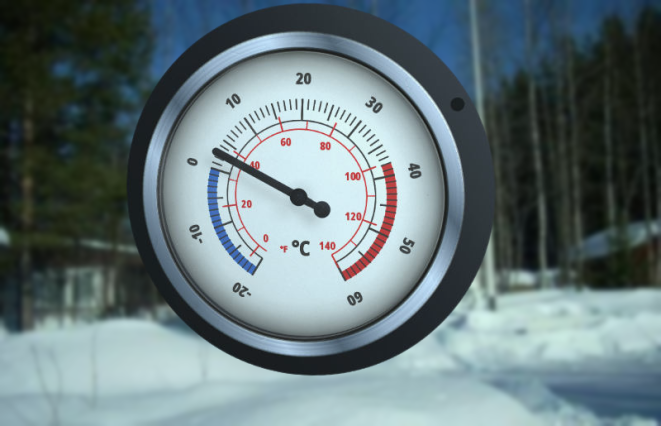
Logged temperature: 3 °C
